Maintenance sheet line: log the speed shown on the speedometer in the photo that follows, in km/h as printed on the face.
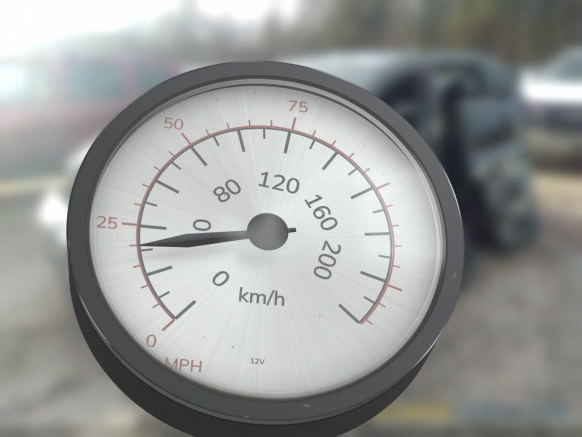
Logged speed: 30 km/h
